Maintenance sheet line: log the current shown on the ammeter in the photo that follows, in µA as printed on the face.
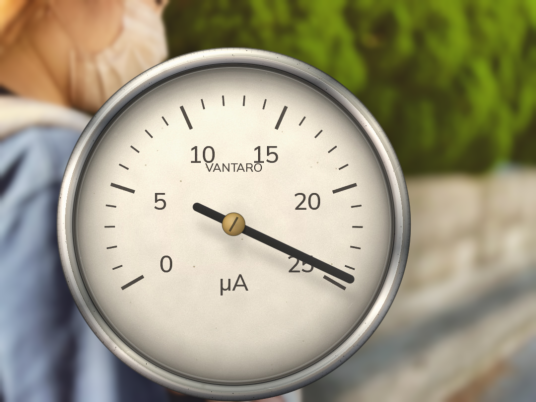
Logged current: 24.5 µA
